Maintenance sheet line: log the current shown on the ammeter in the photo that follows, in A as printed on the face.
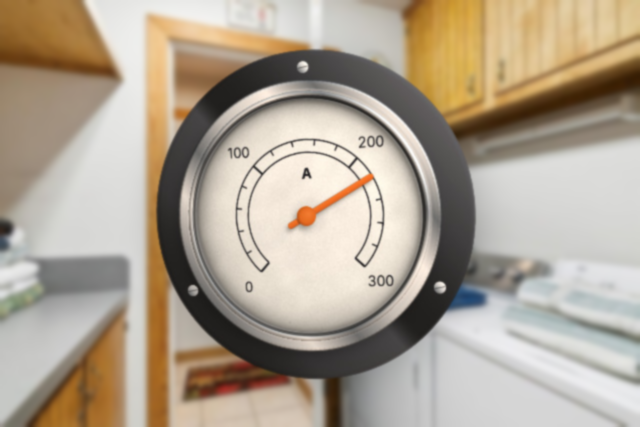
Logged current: 220 A
